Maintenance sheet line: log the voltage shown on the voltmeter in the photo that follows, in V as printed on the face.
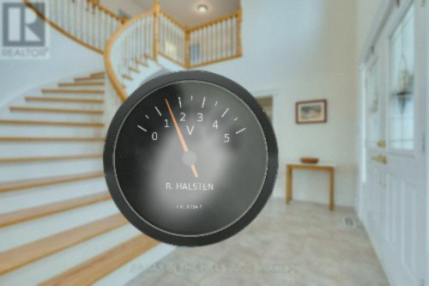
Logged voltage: 1.5 V
